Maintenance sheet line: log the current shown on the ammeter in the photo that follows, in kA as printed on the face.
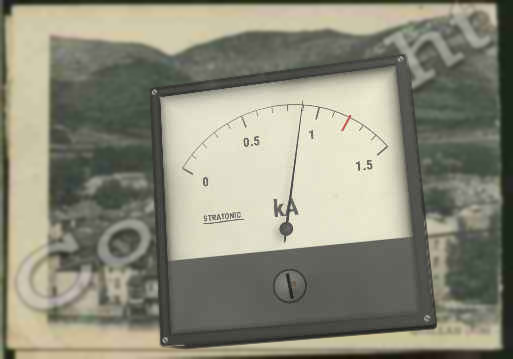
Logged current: 0.9 kA
